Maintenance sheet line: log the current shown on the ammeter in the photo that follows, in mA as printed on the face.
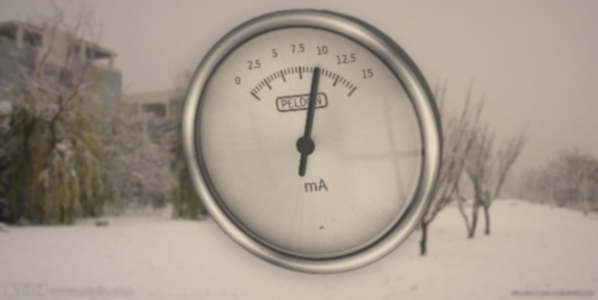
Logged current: 10 mA
